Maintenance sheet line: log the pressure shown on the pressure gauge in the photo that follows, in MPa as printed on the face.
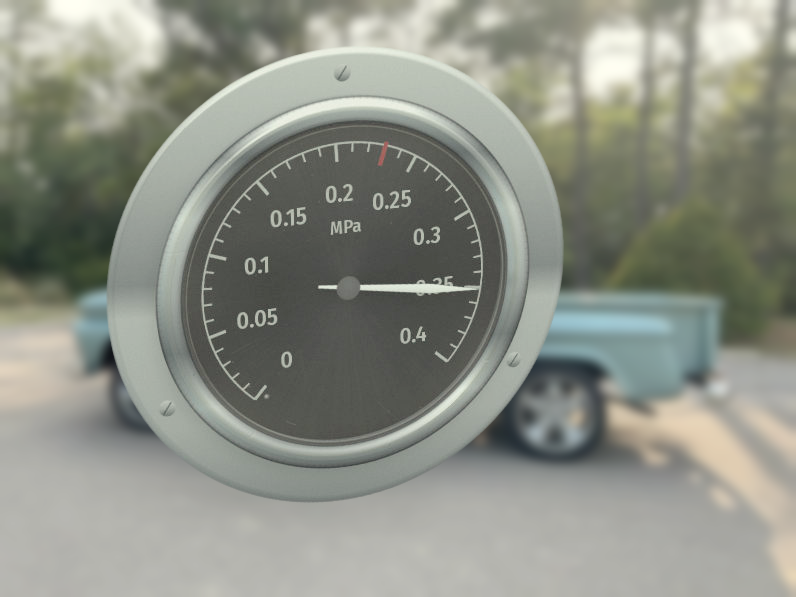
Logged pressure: 0.35 MPa
